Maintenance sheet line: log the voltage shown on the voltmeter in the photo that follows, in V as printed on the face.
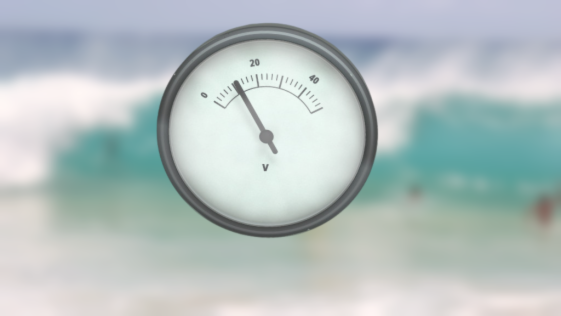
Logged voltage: 12 V
